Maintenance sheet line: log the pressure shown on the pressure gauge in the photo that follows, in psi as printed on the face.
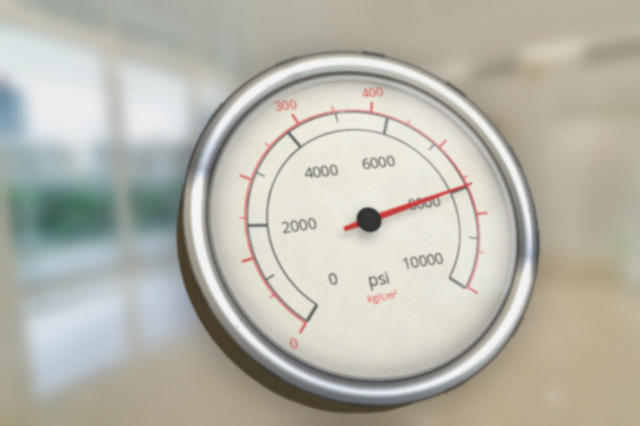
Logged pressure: 8000 psi
